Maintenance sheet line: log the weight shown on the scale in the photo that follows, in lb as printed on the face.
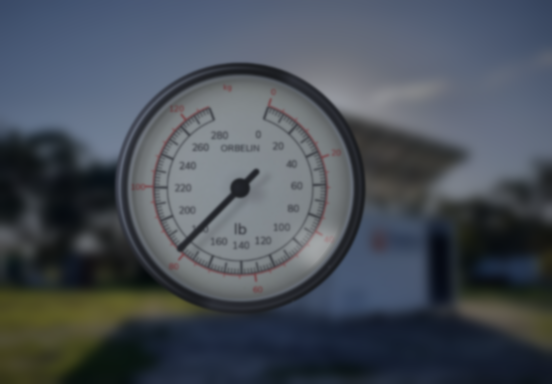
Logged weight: 180 lb
